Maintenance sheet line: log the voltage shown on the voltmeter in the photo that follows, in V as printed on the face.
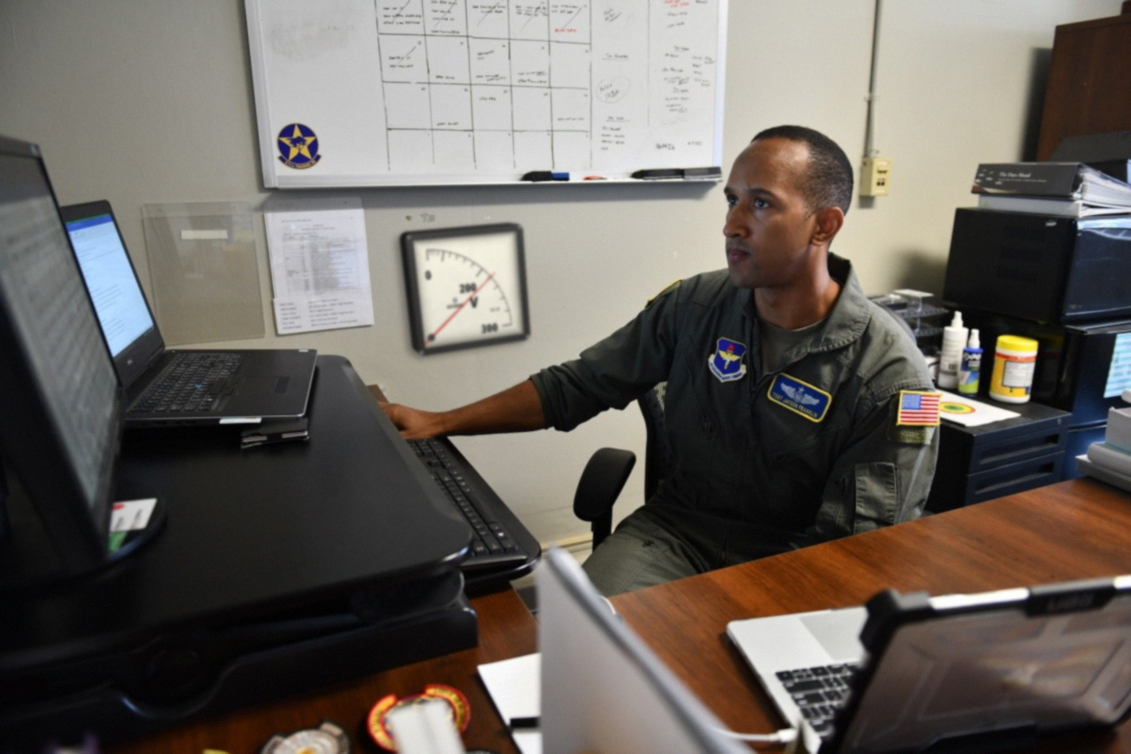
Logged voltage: 220 V
